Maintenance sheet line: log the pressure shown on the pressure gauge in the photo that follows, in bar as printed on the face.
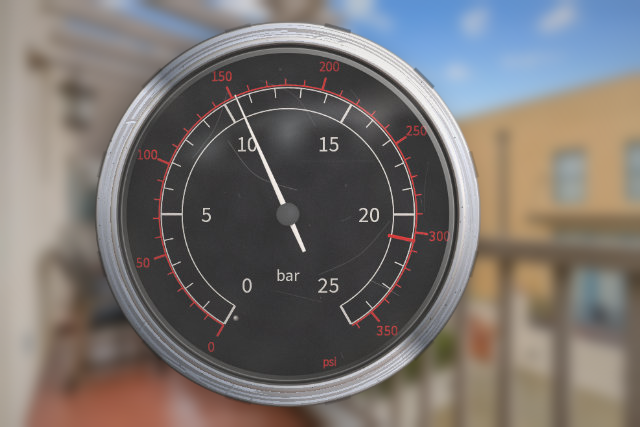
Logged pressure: 10.5 bar
